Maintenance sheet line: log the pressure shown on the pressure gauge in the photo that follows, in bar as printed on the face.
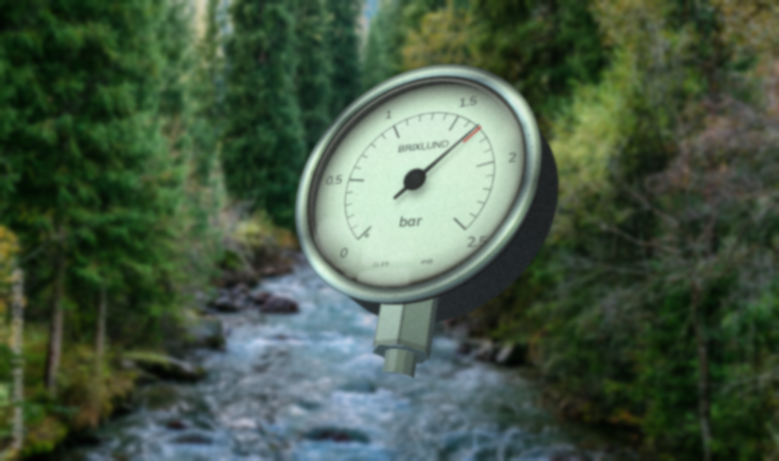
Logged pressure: 1.7 bar
